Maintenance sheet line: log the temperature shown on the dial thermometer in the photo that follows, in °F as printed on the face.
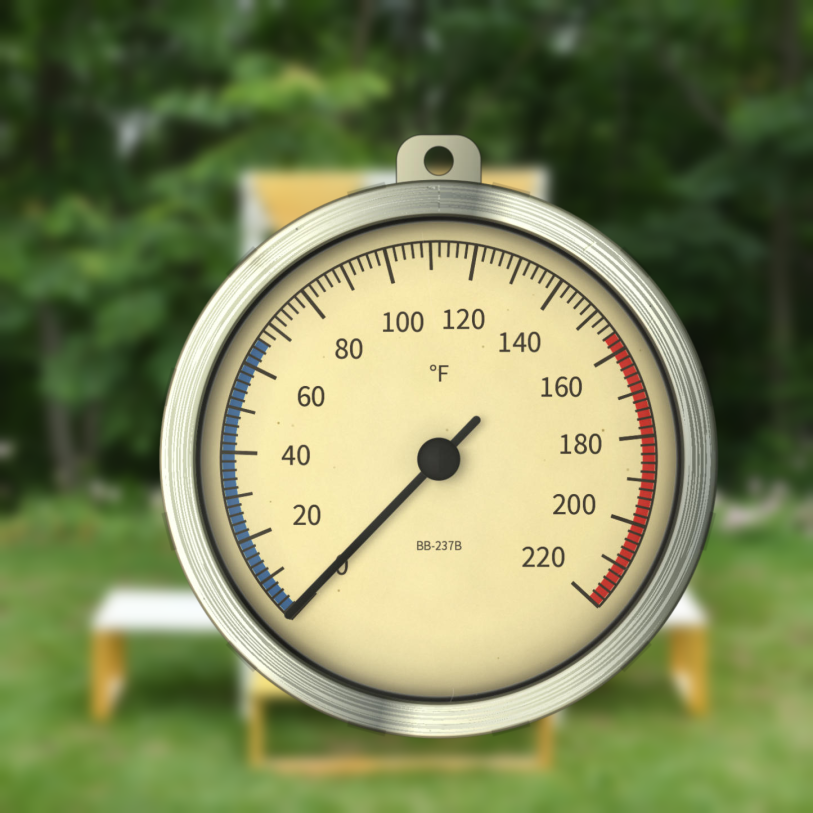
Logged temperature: 1 °F
